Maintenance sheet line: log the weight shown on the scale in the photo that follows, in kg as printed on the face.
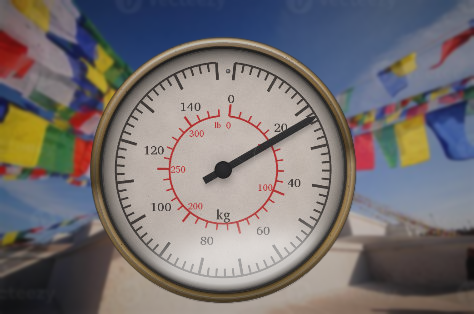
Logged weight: 23 kg
